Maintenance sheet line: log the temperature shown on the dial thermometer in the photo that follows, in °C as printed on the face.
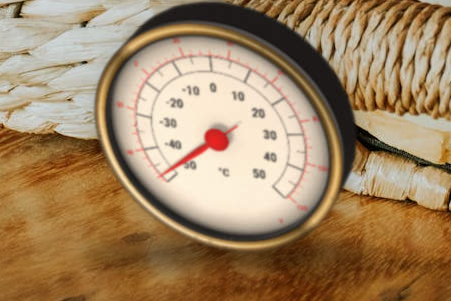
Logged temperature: -47.5 °C
